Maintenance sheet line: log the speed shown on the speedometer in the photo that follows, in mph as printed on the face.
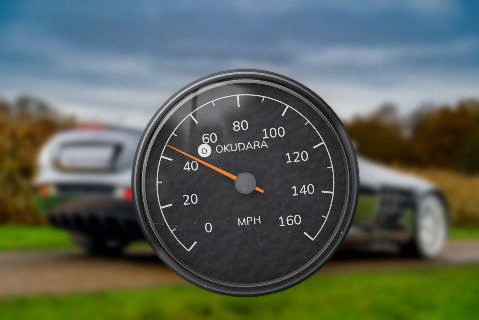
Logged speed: 45 mph
